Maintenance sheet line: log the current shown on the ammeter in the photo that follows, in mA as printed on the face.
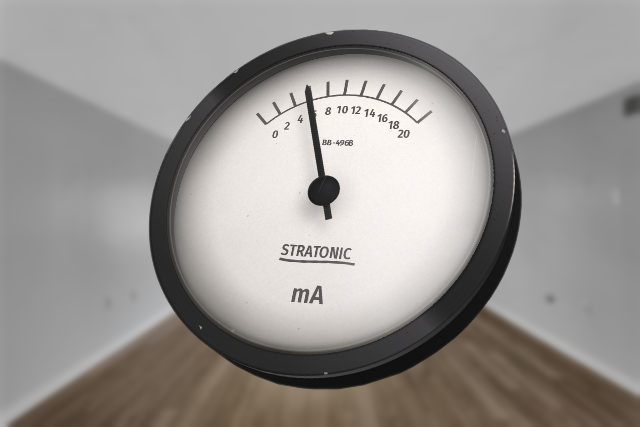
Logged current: 6 mA
